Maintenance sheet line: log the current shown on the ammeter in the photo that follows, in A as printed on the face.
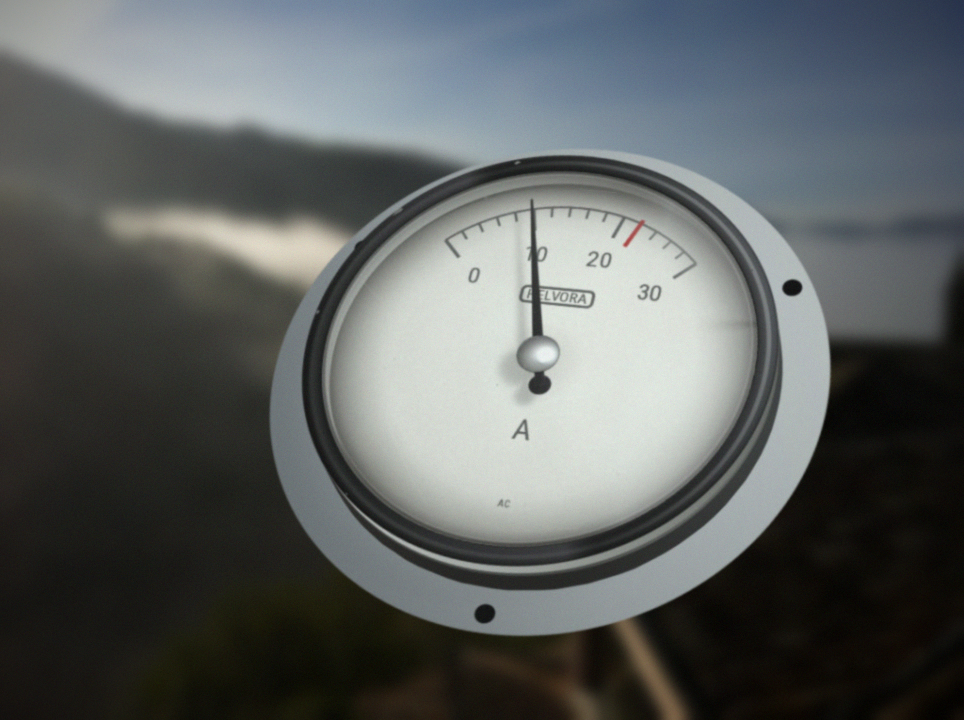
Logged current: 10 A
